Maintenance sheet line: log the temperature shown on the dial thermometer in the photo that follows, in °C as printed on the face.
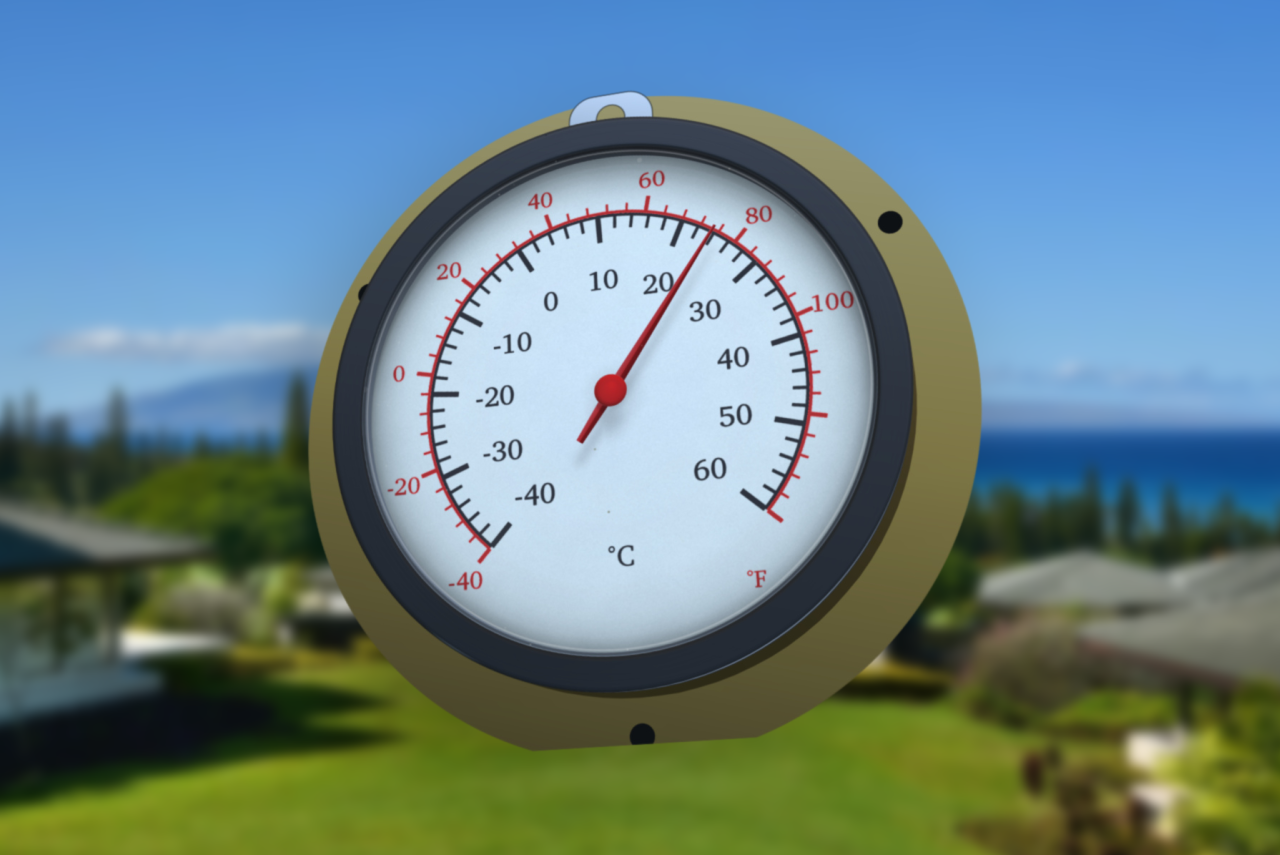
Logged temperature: 24 °C
